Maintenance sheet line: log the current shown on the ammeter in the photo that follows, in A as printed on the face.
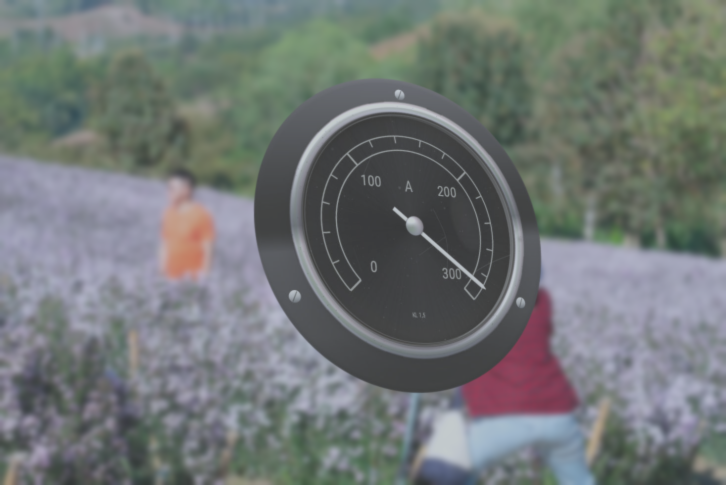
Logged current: 290 A
